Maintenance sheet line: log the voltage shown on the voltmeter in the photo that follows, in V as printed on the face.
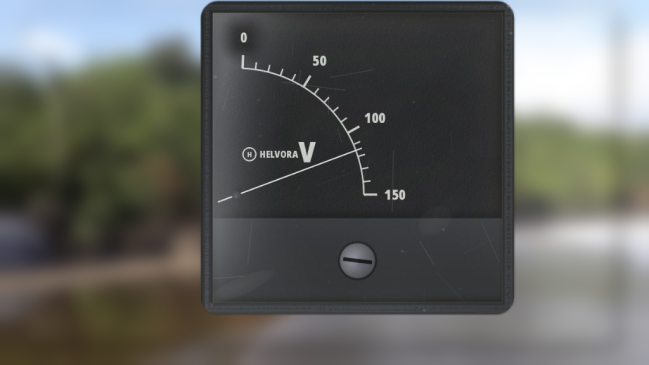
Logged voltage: 115 V
